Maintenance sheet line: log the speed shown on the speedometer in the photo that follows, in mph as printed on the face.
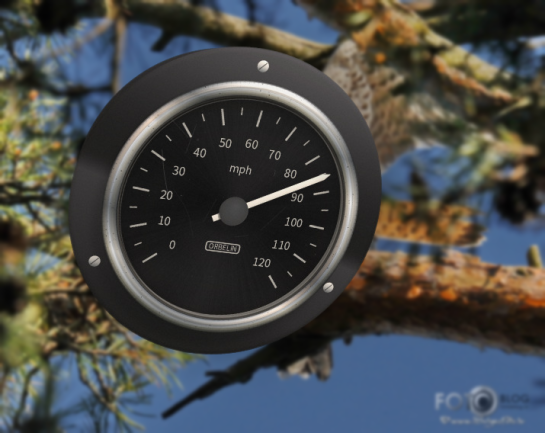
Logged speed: 85 mph
